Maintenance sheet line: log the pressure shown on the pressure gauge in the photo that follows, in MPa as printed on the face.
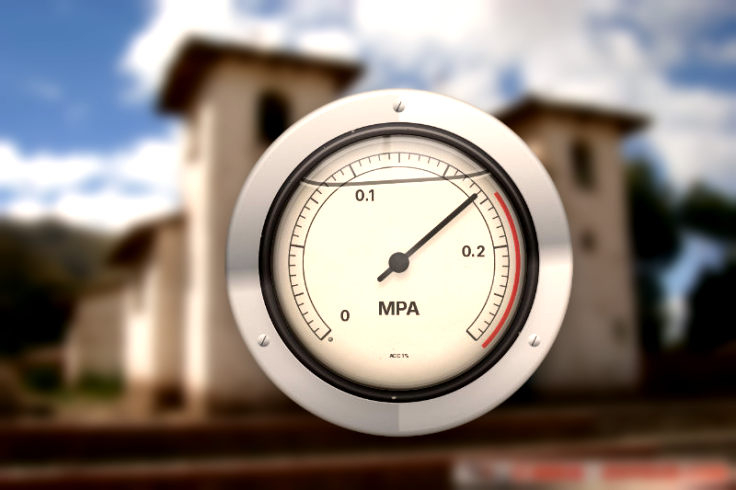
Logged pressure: 0.17 MPa
